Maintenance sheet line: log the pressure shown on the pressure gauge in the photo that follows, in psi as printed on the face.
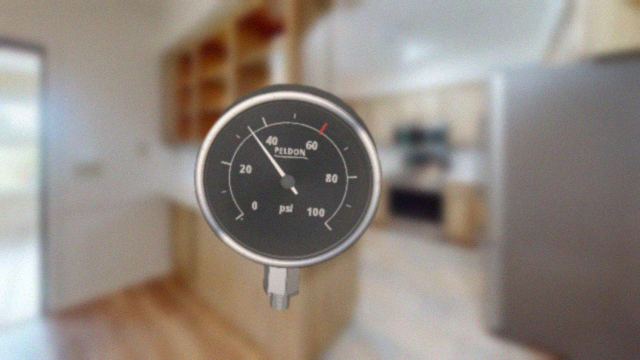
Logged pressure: 35 psi
